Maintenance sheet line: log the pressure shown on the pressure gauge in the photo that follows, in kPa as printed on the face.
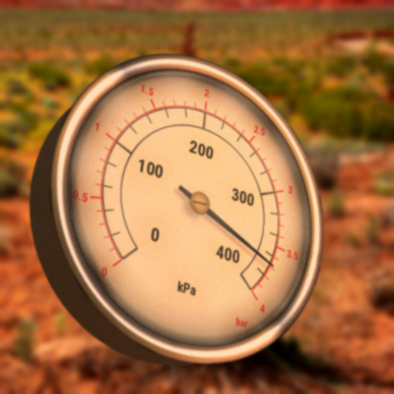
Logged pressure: 370 kPa
